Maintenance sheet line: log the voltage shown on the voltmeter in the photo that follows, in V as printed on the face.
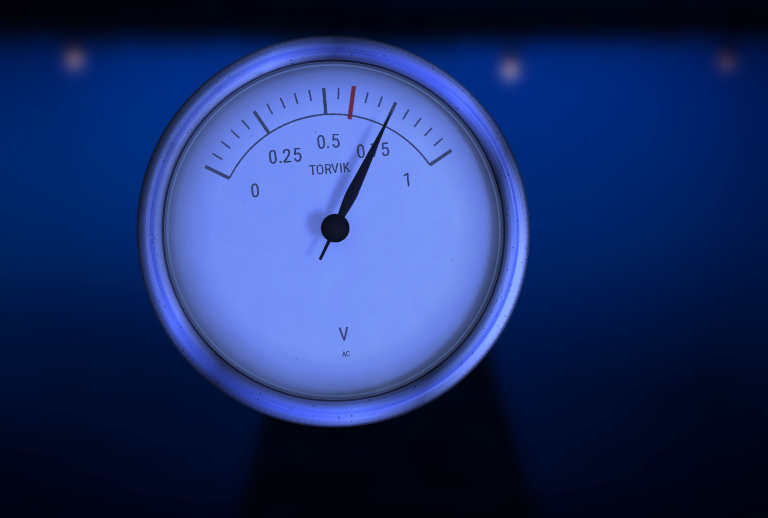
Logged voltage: 0.75 V
